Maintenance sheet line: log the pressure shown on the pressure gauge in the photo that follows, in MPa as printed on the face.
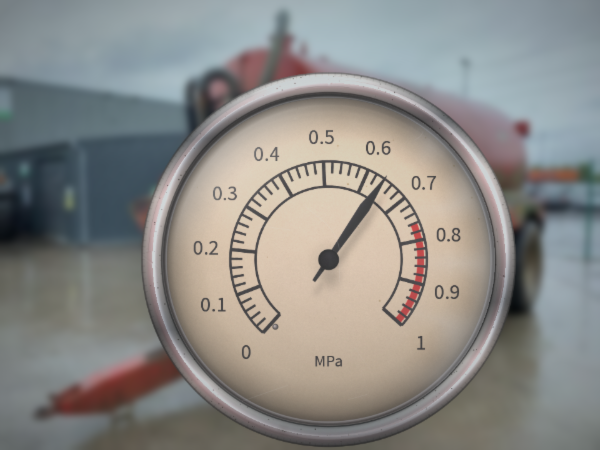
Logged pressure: 0.64 MPa
